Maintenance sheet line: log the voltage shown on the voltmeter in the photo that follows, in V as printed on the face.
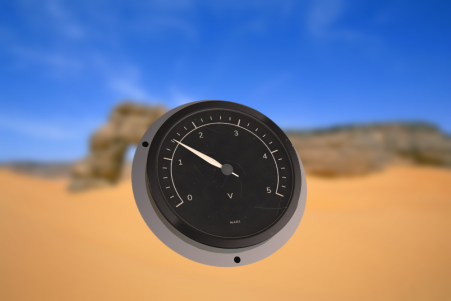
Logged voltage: 1.4 V
